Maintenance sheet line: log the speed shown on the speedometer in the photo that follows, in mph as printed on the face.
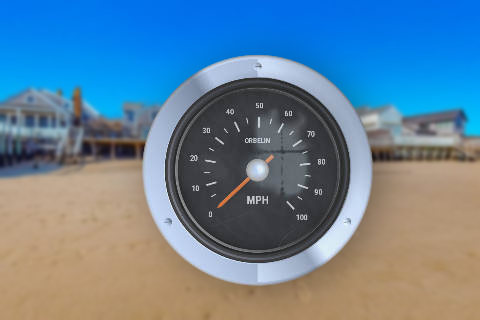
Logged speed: 0 mph
